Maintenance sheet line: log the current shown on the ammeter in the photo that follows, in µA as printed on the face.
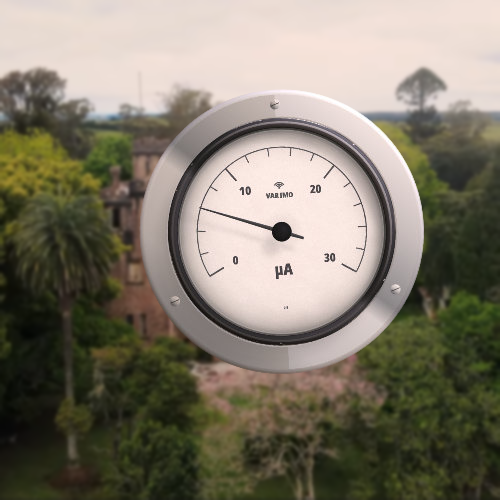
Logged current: 6 µA
